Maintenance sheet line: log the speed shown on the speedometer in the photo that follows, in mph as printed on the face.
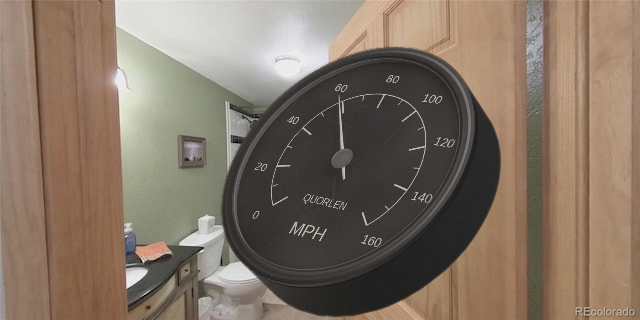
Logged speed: 60 mph
